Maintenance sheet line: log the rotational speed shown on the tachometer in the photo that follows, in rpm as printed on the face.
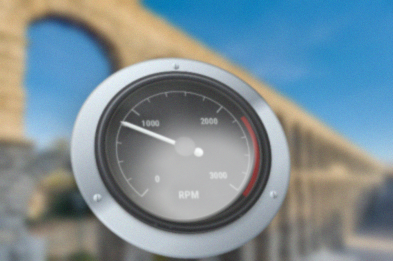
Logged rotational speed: 800 rpm
